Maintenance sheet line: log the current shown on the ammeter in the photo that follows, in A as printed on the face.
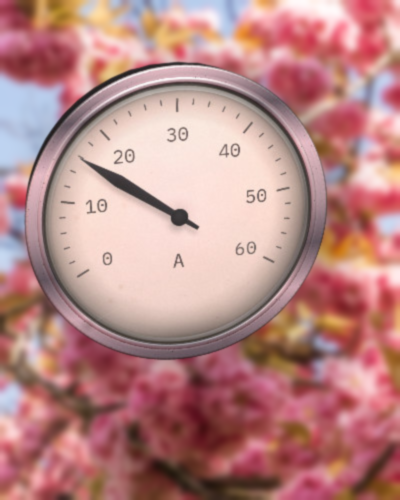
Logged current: 16 A
